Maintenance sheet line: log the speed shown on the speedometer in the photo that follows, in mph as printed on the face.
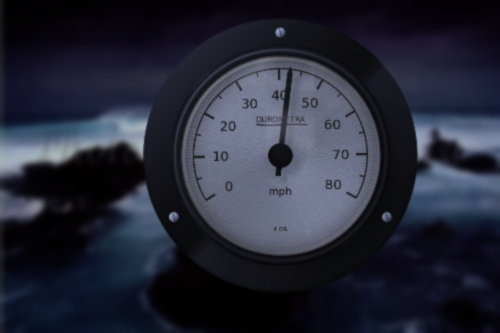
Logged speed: 42.5 mph
